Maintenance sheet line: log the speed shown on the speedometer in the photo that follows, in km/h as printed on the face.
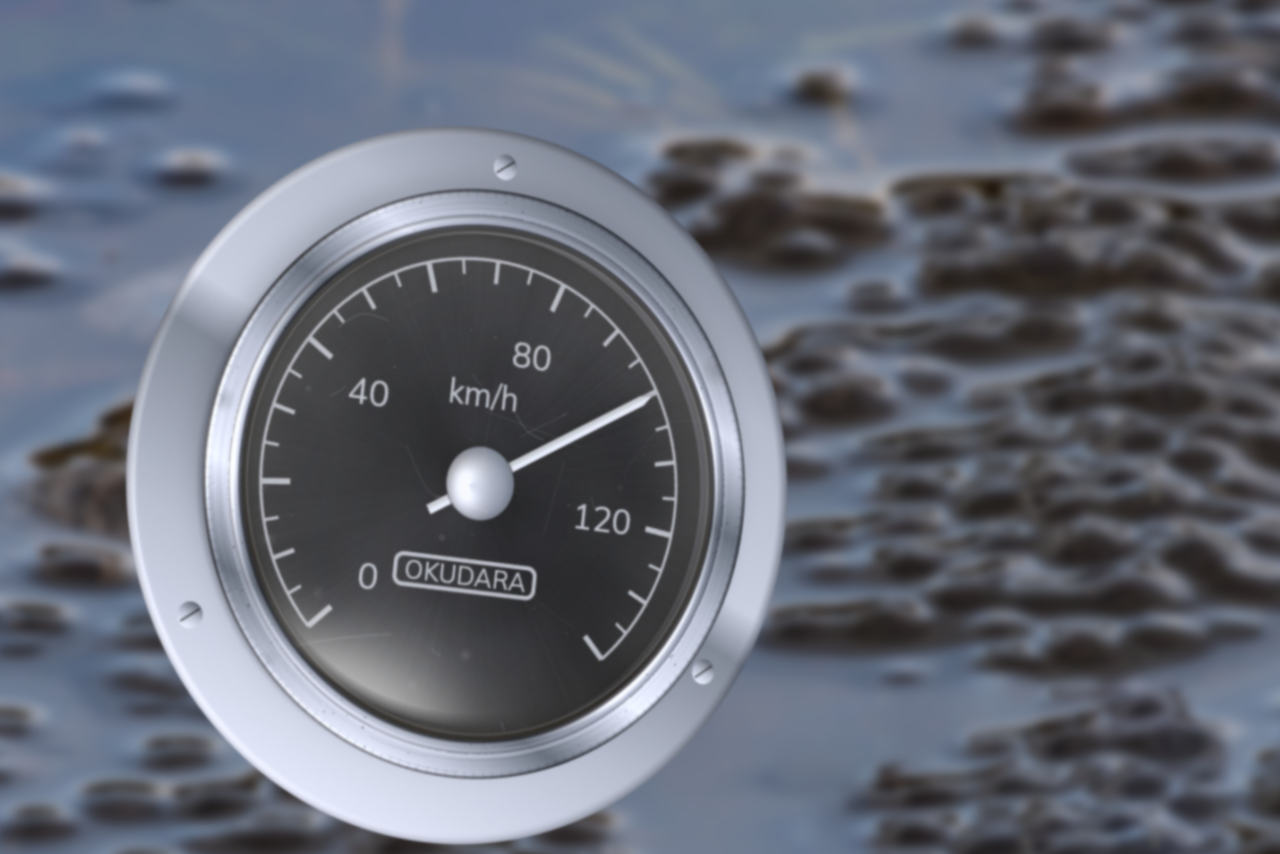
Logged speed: 100 km/h
